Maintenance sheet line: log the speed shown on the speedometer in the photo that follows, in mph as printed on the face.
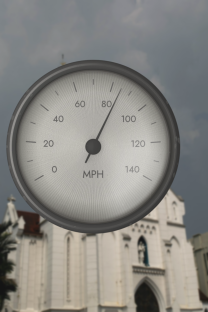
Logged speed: 85 mph
